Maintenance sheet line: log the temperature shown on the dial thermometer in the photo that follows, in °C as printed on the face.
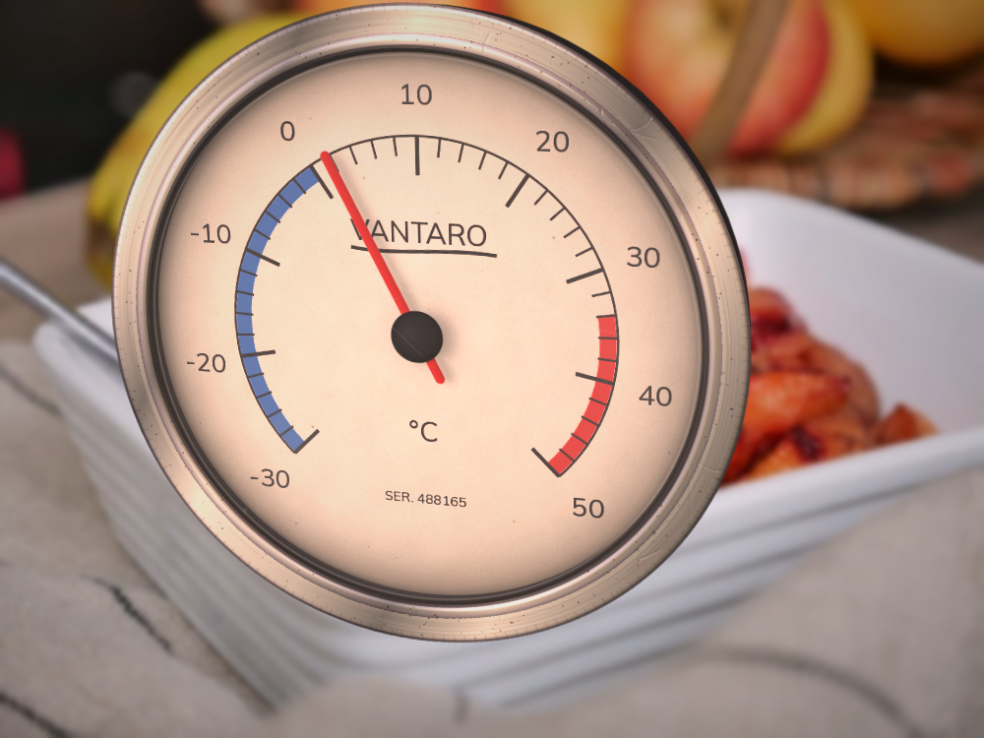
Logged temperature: 2 °C
